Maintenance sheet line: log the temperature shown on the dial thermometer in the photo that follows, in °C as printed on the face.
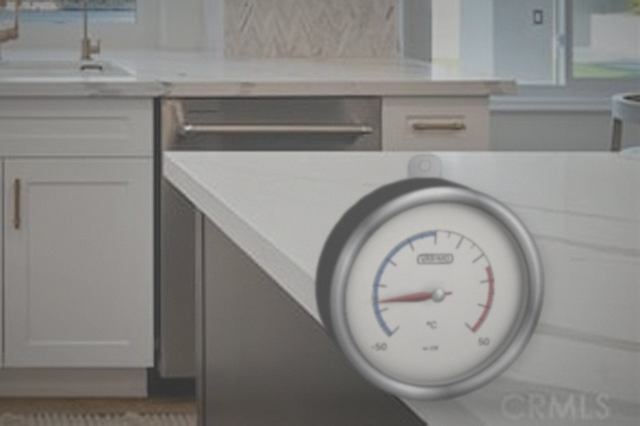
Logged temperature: -35 °C
